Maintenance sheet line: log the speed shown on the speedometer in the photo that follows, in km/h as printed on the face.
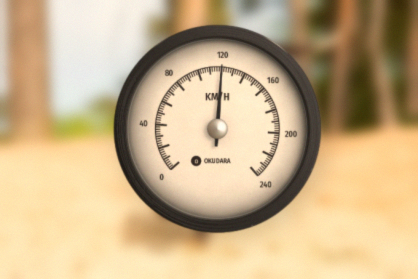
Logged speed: 120 km/h
